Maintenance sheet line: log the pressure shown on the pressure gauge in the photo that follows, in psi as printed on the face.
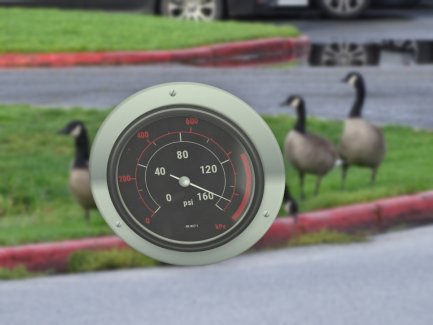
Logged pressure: 150 psi
